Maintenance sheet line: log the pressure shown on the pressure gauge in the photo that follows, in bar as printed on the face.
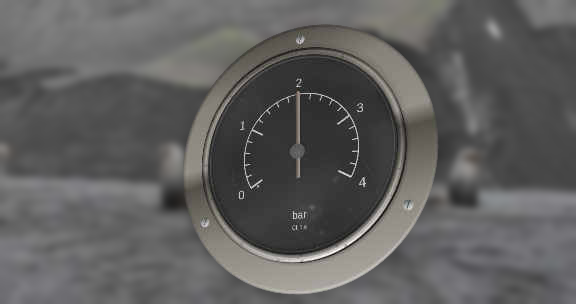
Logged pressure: 2 bar
